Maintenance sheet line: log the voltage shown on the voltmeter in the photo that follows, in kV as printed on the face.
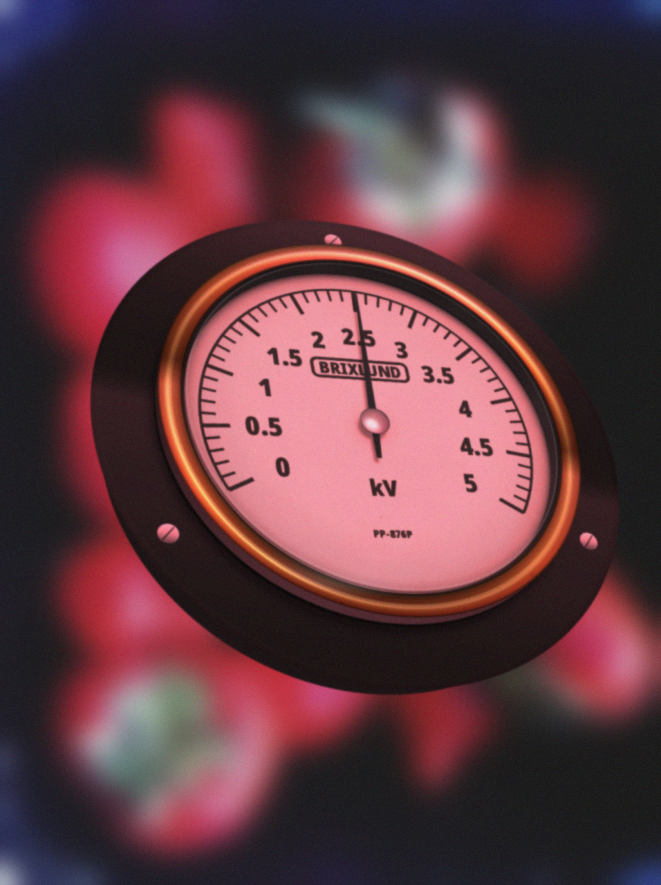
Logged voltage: 2.5 kV
